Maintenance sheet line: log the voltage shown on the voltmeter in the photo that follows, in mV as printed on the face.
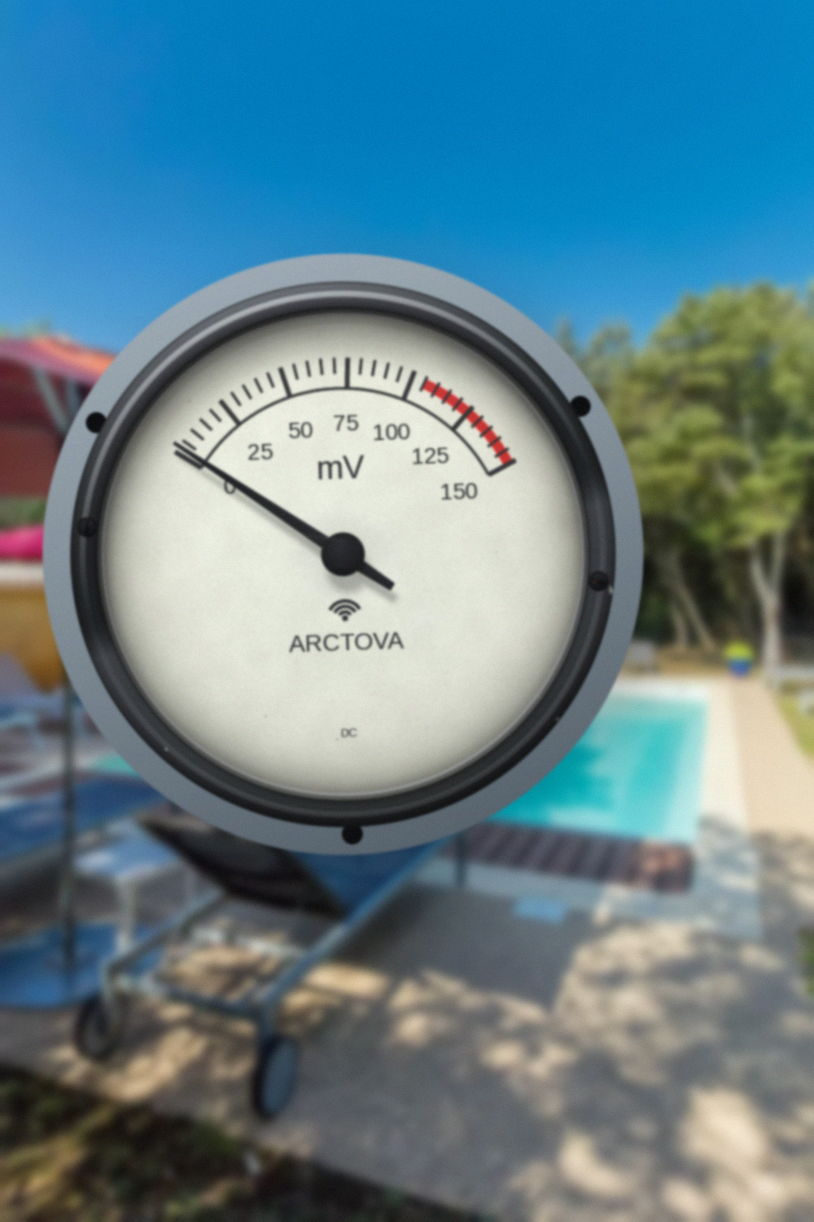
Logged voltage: 2.5 mV
